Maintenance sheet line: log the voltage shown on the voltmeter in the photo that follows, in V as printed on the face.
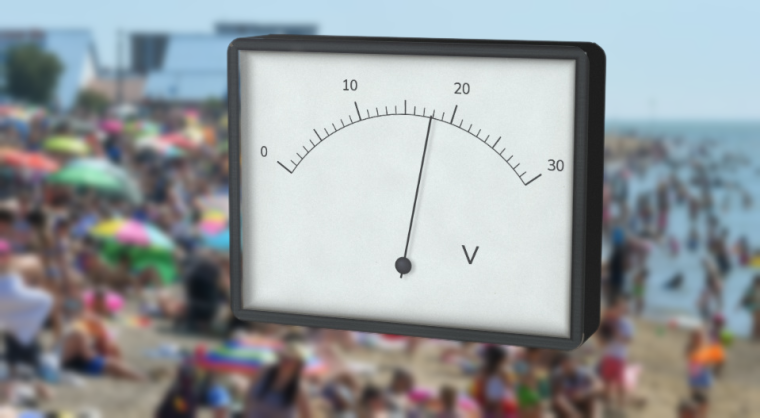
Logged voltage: 18 V
